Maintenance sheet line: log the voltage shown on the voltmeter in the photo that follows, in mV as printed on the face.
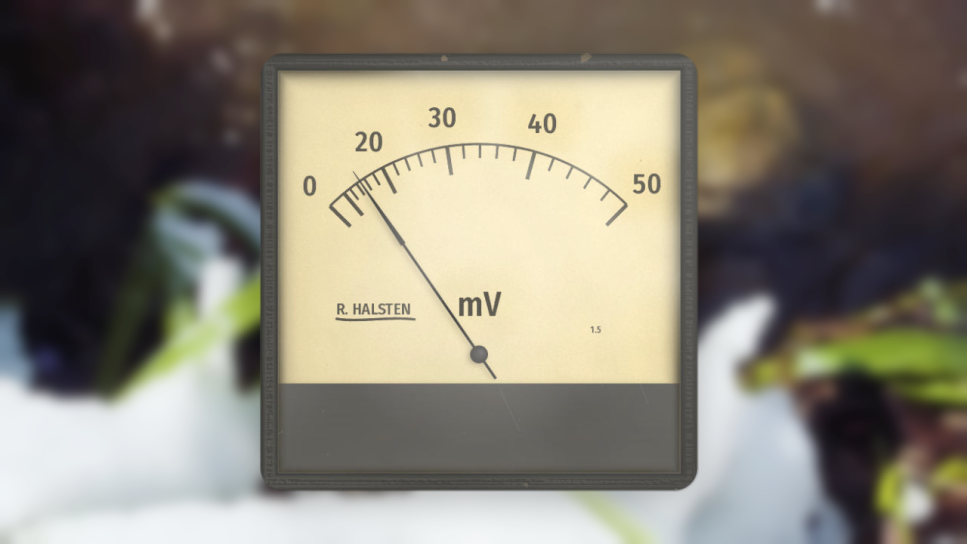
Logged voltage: 15 mV
